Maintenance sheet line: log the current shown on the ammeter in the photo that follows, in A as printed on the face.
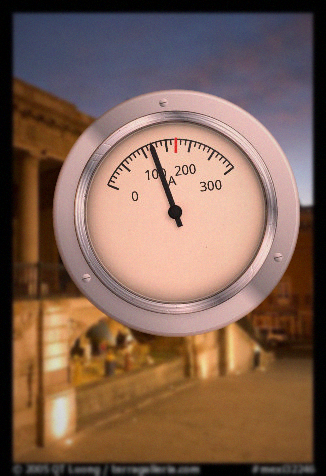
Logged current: 120 A
